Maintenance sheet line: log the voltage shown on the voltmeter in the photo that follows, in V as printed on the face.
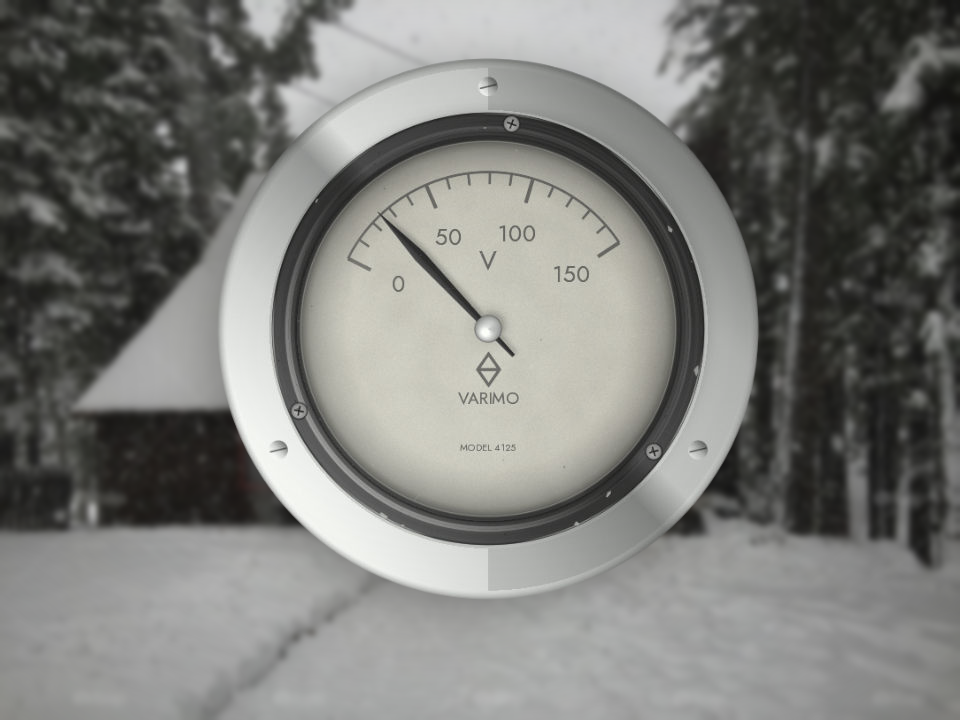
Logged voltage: 25 V
